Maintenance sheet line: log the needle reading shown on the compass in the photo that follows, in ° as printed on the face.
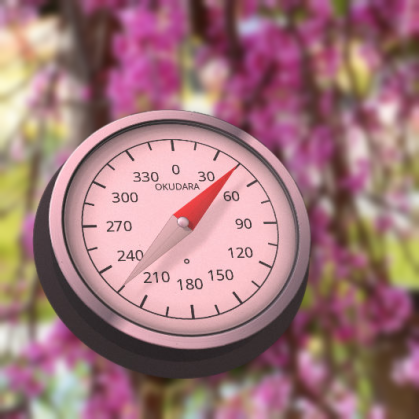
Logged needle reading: 45 °
